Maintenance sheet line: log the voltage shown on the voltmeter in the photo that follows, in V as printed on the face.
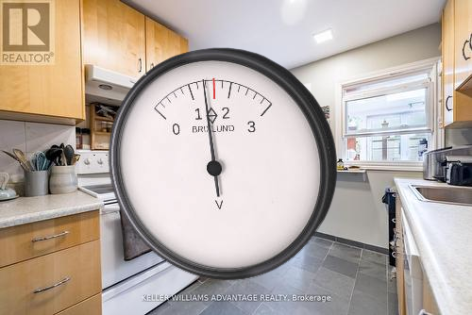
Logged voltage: 1.4 V
